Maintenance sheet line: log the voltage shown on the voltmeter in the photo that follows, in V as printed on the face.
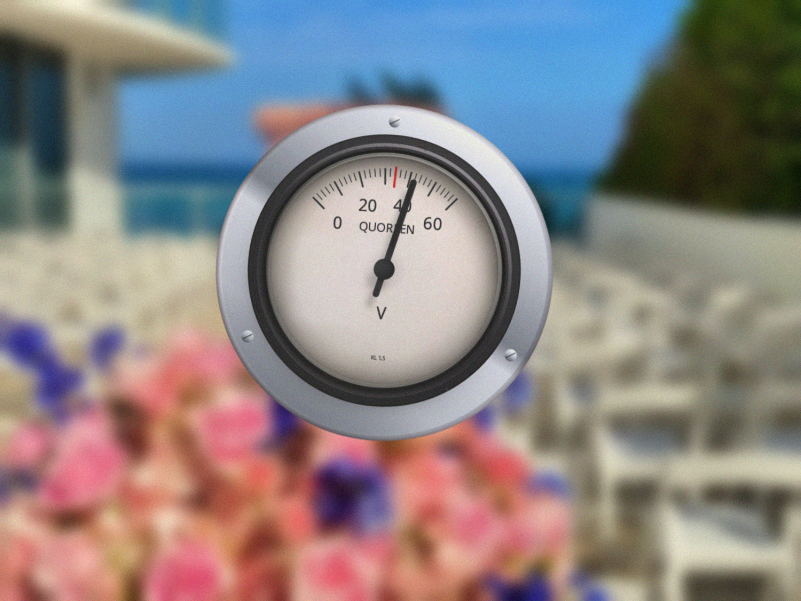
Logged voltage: 42 V
